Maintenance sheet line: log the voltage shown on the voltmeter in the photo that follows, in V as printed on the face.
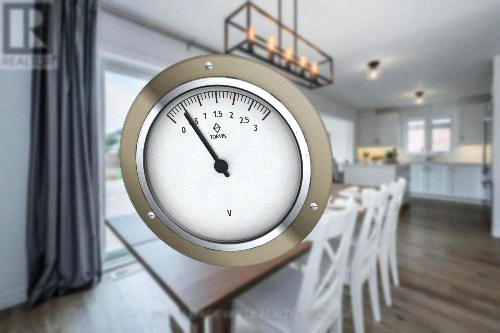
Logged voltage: 0.5 V
